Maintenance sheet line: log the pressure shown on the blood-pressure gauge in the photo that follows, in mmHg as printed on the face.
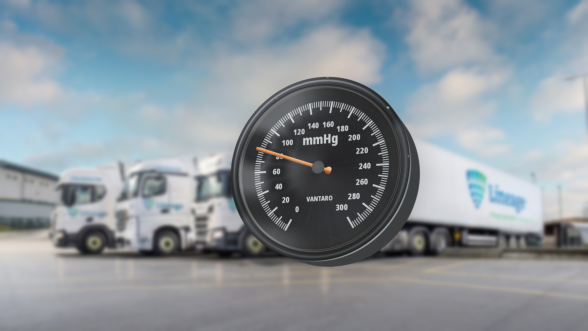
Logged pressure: 80 mmHg
